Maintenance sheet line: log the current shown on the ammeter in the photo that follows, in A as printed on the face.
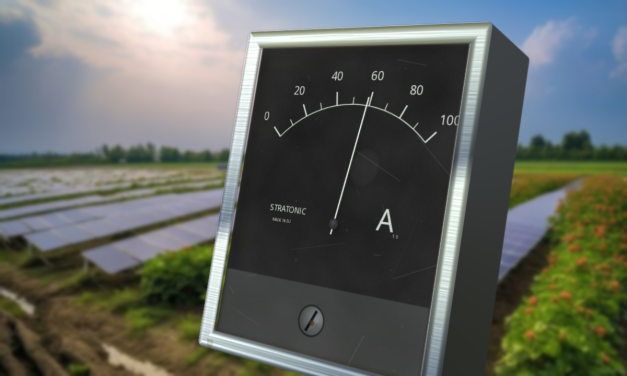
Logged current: 60 A
